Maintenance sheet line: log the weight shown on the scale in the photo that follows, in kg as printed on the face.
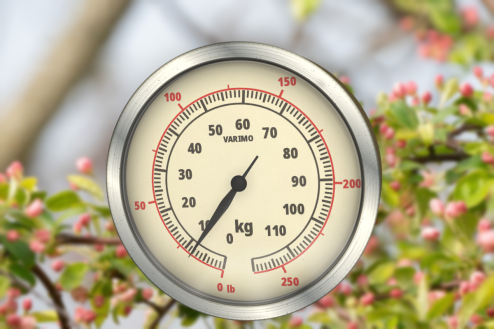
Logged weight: 8 kg
